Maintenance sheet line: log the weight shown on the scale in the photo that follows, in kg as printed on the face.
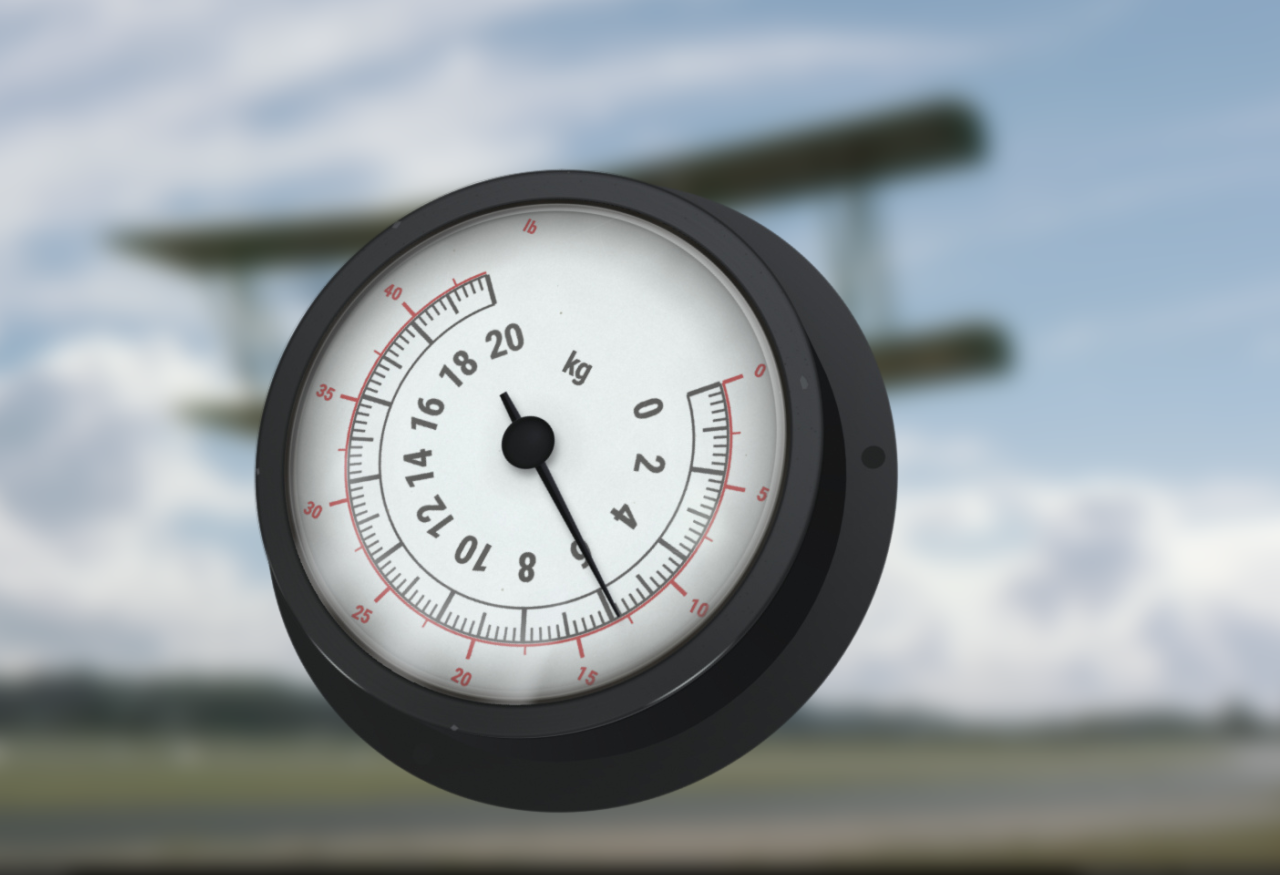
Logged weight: 5.8 kg
